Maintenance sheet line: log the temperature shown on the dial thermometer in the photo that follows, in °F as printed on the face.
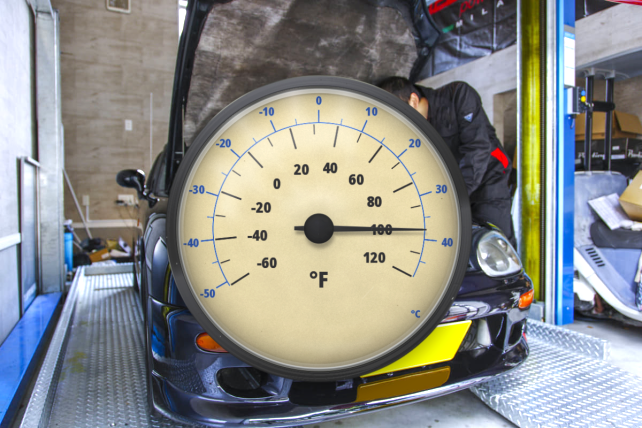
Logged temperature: 100 °F
